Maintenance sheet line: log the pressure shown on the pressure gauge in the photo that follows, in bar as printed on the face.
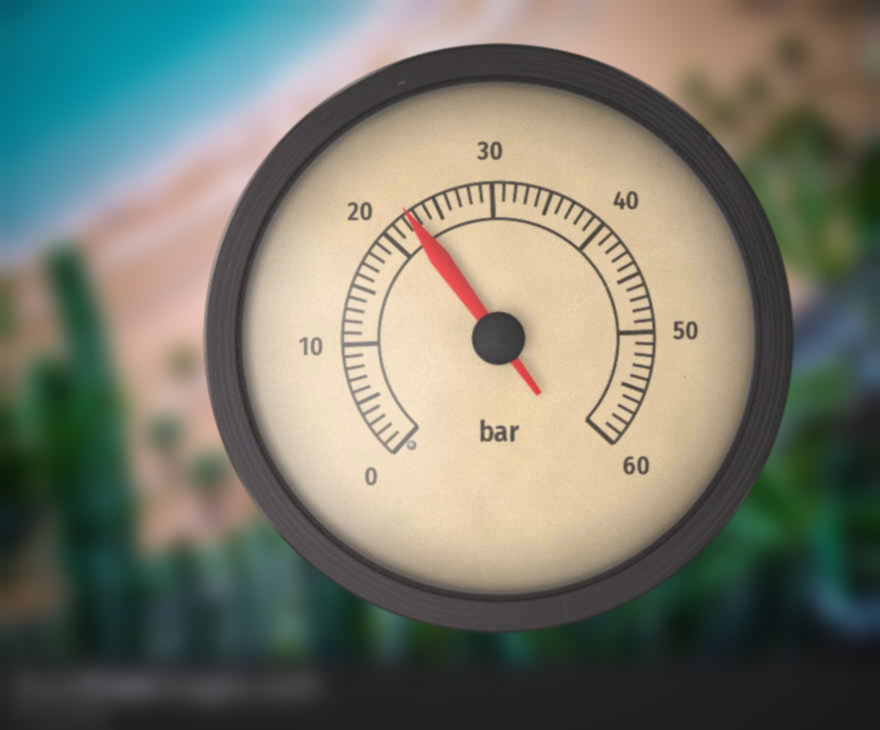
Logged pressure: 22.5 bar
